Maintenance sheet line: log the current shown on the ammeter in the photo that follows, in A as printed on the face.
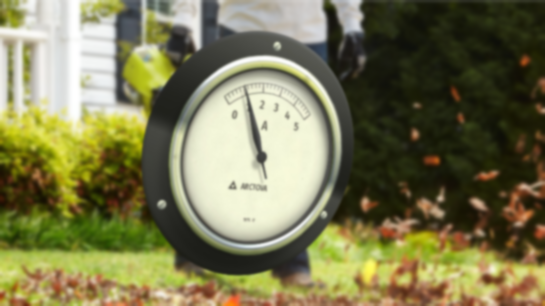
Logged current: 1 A
